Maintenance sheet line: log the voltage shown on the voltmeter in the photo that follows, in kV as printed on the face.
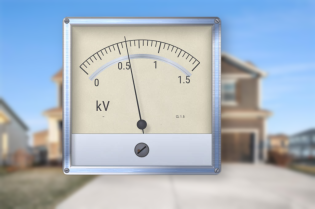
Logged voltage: 0.6 kV
